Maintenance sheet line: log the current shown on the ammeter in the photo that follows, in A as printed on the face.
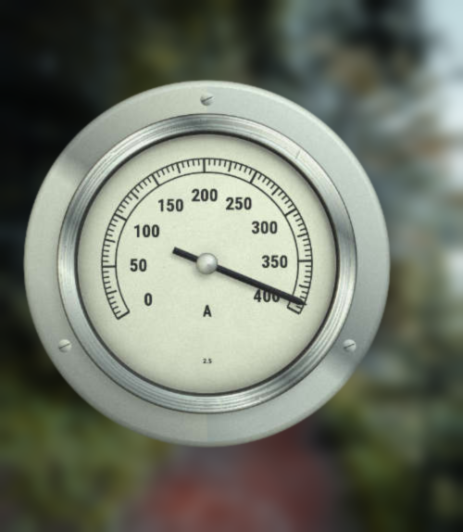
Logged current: 390 A
